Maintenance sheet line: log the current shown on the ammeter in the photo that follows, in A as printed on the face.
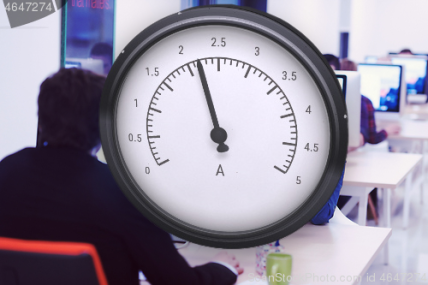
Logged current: 2.2 A
